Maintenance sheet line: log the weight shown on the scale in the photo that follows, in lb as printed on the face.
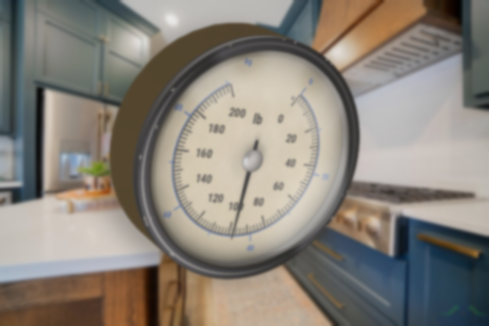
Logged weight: 100 lb
